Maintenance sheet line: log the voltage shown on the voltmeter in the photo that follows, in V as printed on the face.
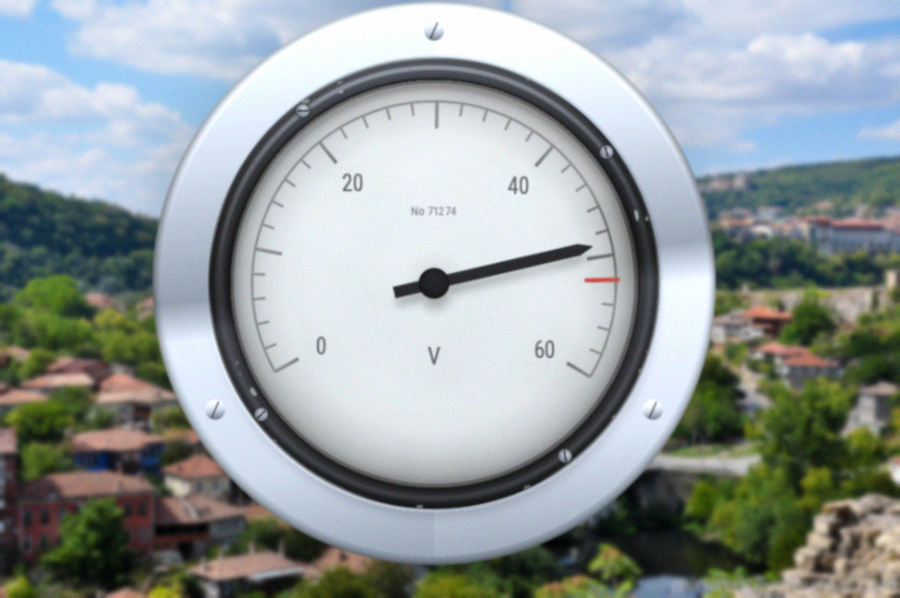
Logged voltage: 49 V
